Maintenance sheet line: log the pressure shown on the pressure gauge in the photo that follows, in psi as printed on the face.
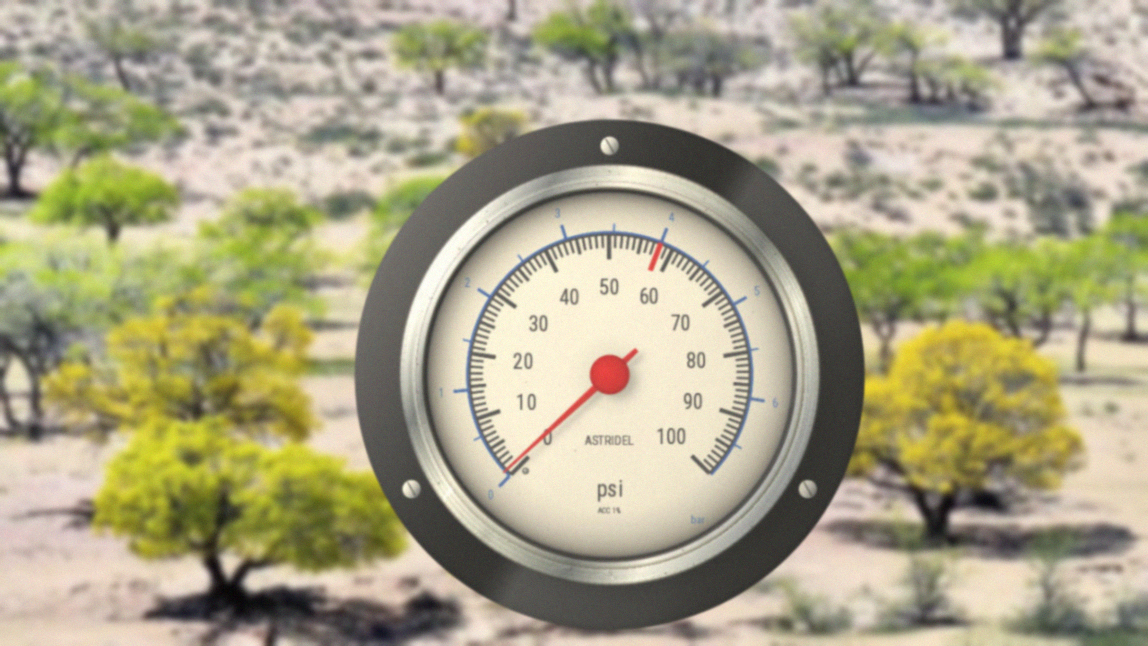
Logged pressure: 1 psi
